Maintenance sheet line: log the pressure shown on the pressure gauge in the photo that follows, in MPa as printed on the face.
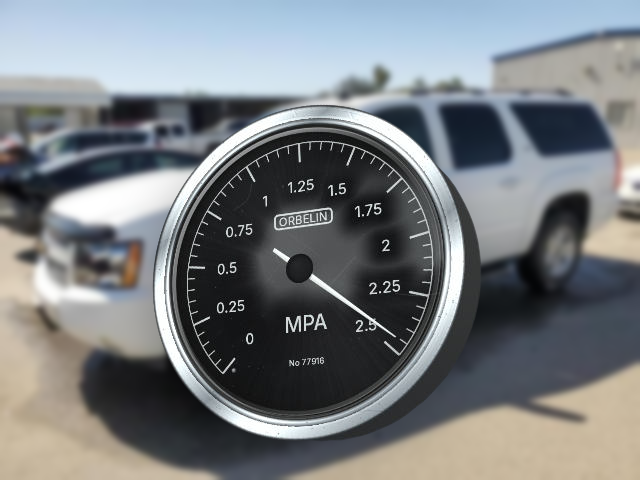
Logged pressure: 2.45 MPa
